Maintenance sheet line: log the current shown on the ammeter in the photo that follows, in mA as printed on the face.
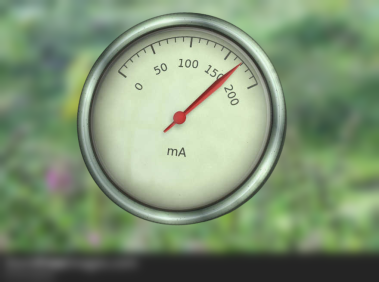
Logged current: 170 mA
